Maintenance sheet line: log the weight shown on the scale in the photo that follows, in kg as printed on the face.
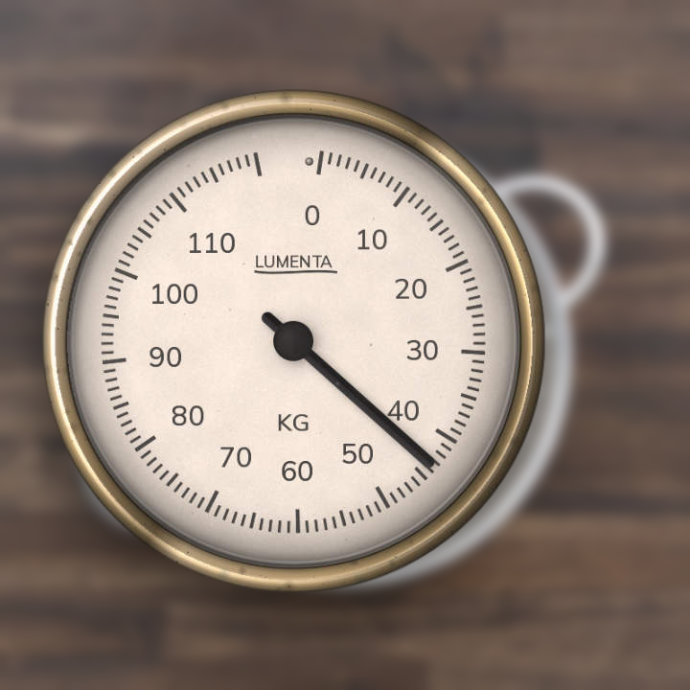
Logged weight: 43.5 kg
